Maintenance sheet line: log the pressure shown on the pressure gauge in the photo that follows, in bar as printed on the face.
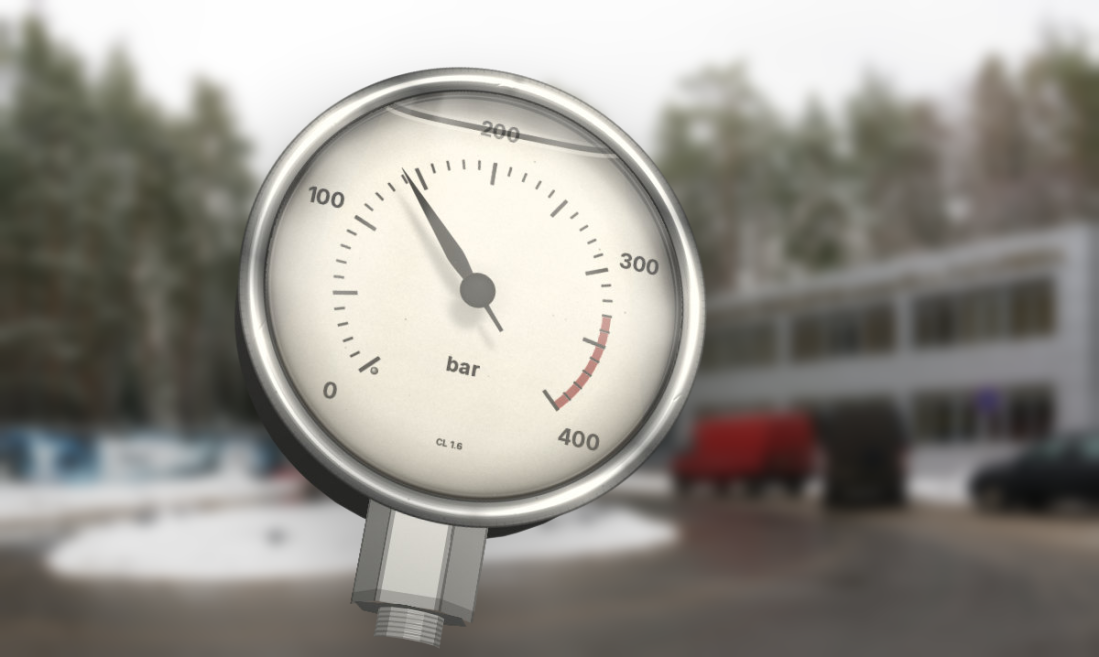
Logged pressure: 140 bar
